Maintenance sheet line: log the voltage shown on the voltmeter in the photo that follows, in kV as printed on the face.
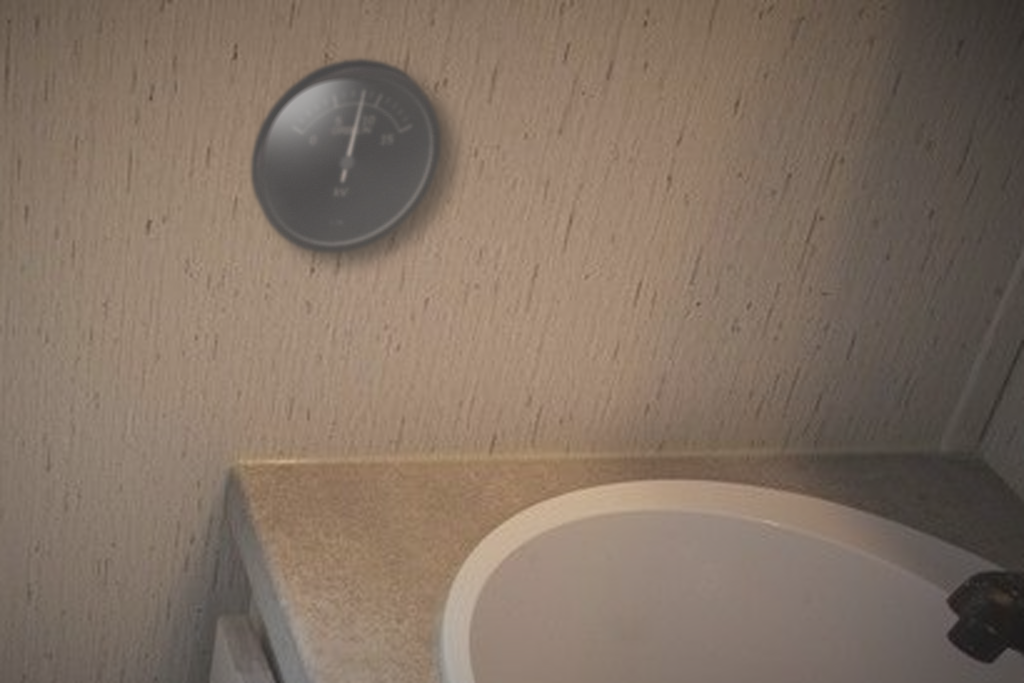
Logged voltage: 8 kV
